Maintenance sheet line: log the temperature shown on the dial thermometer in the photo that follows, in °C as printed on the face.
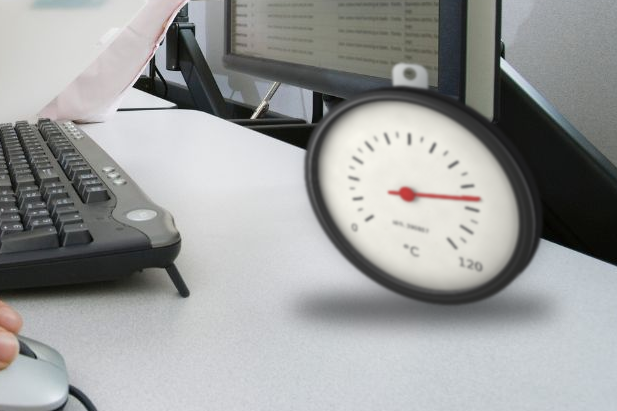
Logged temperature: 95 °C
